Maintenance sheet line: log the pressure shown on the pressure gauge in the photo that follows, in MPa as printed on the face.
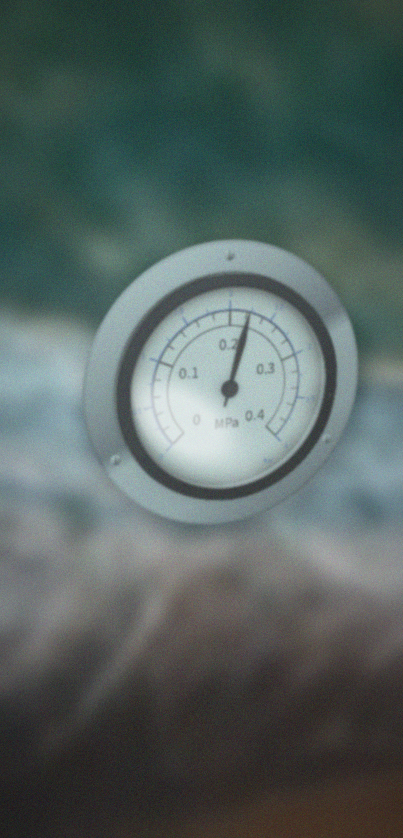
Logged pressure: 0.22 MPa
